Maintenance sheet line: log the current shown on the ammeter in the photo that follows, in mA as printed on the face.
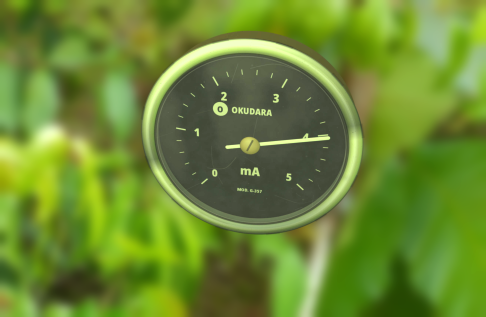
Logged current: 4 mA
